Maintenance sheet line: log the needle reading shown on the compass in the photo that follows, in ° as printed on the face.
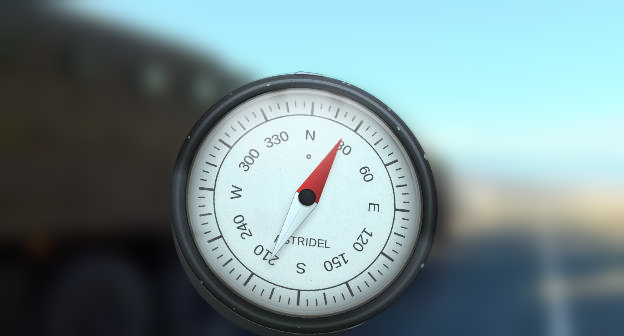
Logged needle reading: 25 °
